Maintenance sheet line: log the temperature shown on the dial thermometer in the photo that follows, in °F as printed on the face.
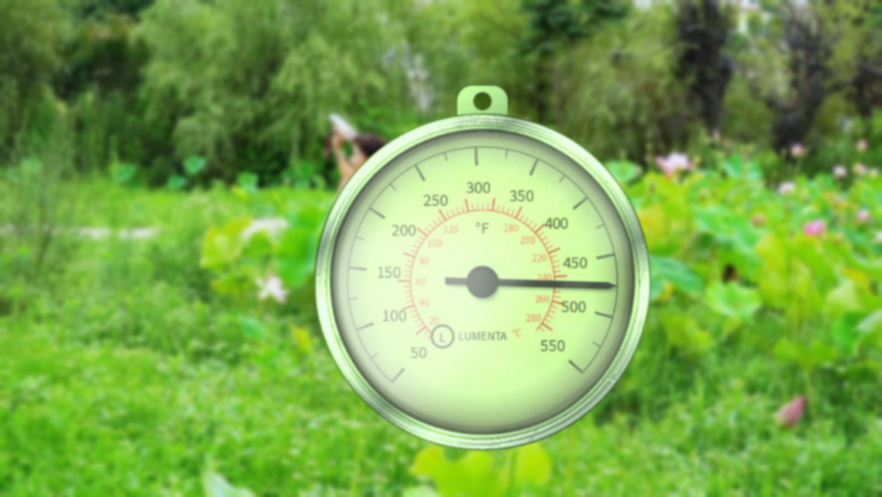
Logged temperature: 475 °F
